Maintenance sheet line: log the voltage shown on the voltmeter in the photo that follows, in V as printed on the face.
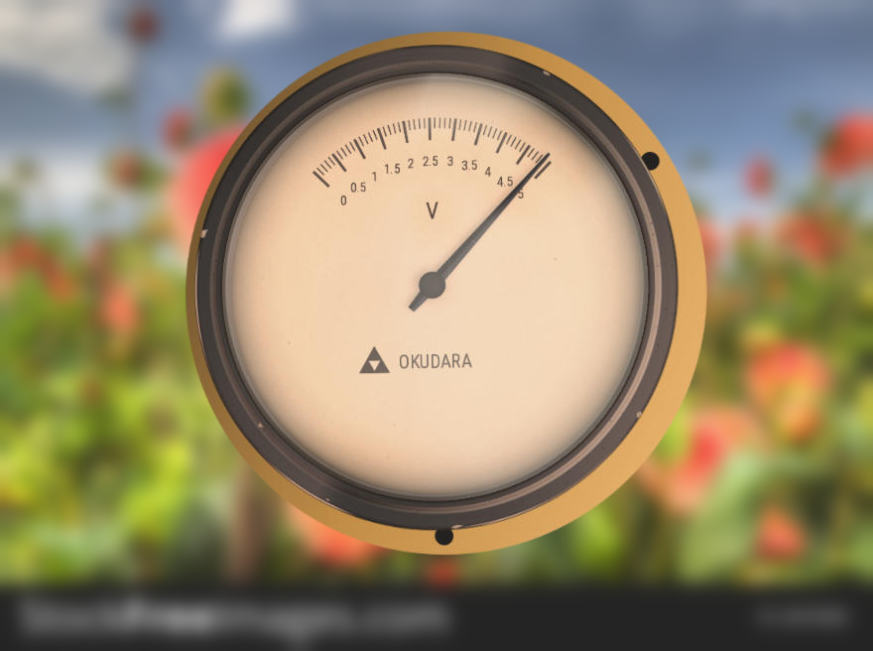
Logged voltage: 4.9 V
